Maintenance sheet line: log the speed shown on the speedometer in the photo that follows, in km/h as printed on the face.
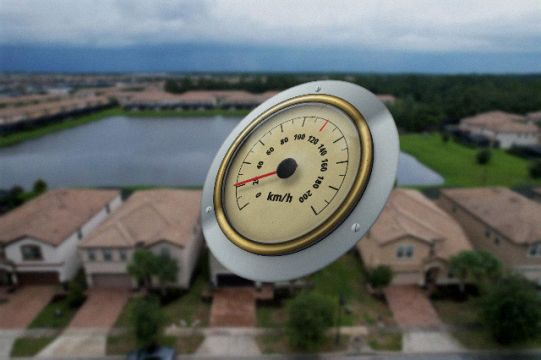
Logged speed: 20 km/h
